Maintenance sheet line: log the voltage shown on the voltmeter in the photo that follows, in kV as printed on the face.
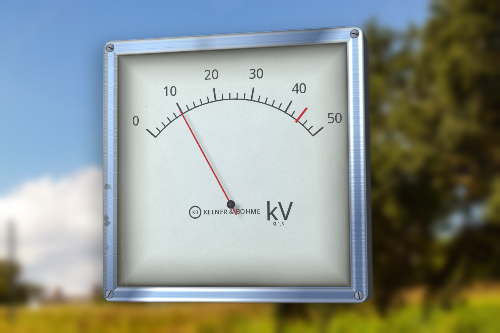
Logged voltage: 10 kV
